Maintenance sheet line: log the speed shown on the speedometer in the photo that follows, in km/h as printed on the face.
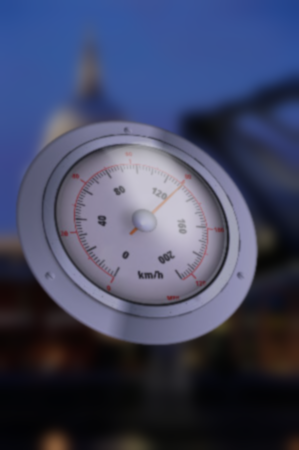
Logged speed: 130 km/h
